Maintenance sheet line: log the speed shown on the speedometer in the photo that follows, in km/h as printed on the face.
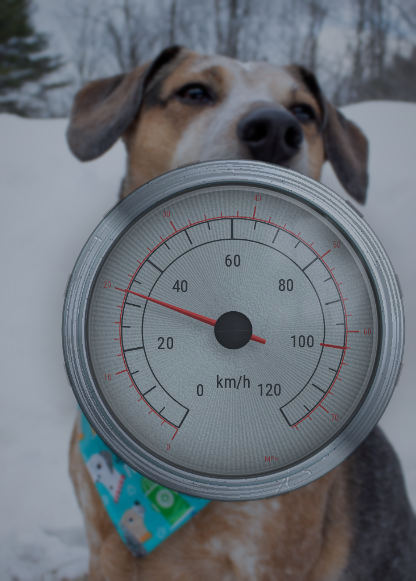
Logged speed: 32.5 km/h
